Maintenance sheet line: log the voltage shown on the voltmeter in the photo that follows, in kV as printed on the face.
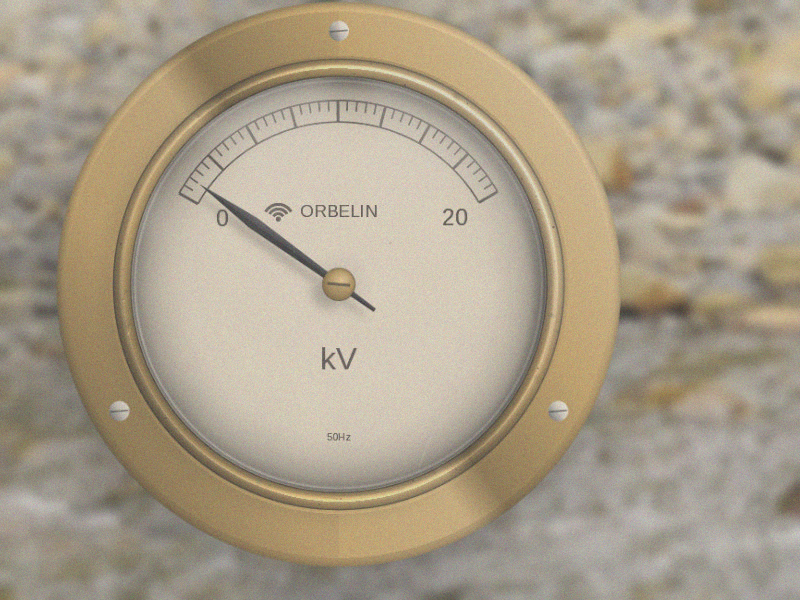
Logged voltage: 1 kV
